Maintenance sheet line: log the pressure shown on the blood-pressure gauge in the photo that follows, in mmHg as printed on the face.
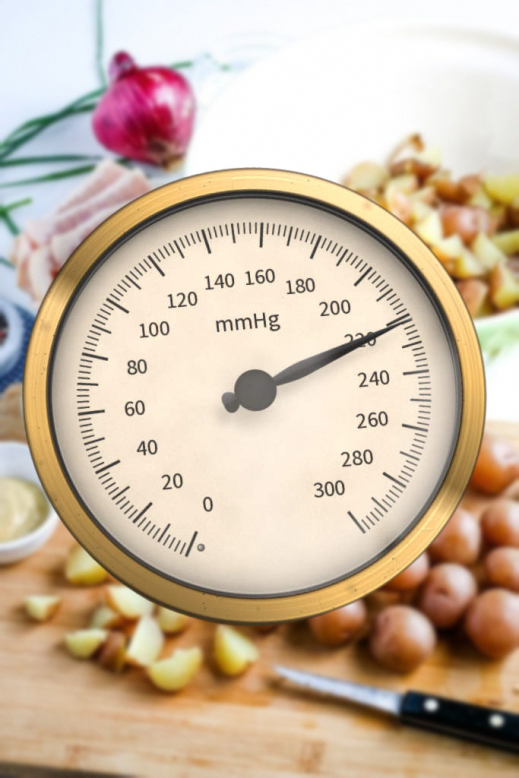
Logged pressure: 222 mmHg
